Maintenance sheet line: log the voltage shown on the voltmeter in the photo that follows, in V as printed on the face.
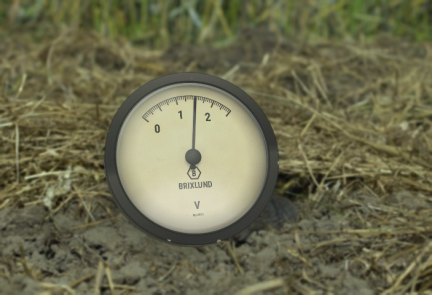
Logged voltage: 1.5 V
